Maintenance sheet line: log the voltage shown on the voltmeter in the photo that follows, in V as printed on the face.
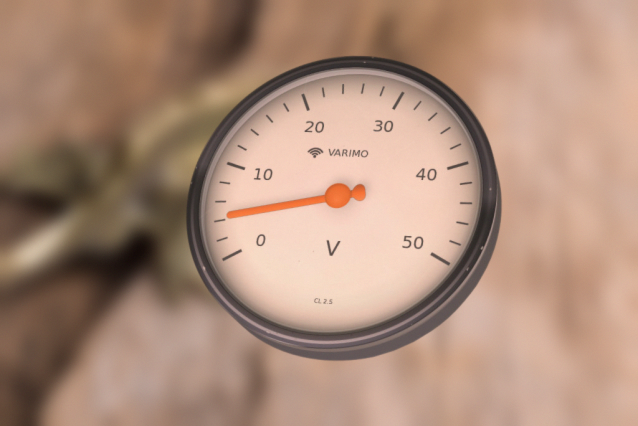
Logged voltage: 4 V
